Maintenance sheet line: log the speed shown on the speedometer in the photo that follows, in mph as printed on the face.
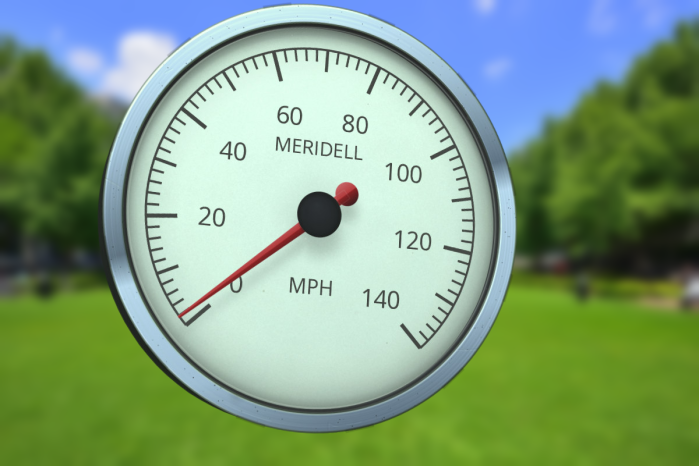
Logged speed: 2 mph
